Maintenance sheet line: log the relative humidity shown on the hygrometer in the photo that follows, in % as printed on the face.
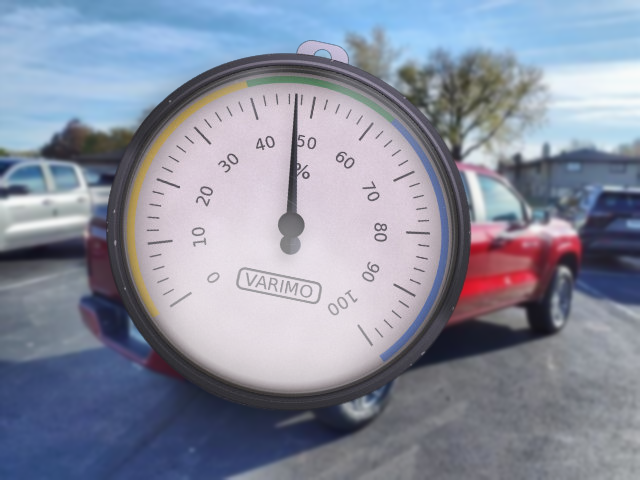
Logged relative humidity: 47 %
